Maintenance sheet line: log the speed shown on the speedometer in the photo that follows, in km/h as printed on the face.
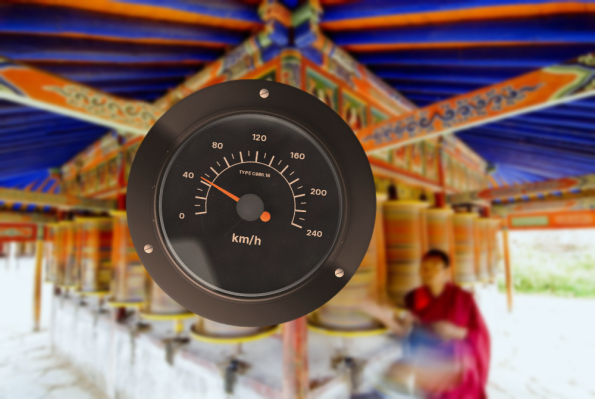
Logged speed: 45 km/h
